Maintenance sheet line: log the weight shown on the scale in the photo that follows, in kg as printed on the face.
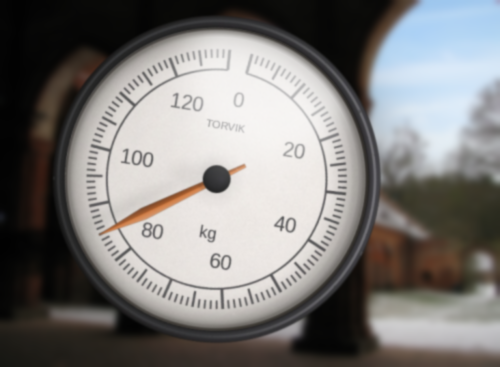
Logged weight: 85 kg
